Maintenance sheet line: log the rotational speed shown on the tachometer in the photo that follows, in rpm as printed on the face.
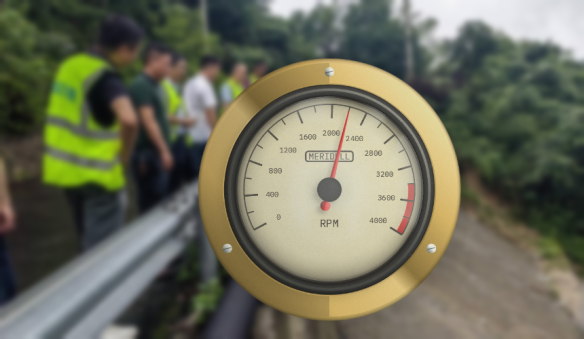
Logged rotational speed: 2200 rpm
